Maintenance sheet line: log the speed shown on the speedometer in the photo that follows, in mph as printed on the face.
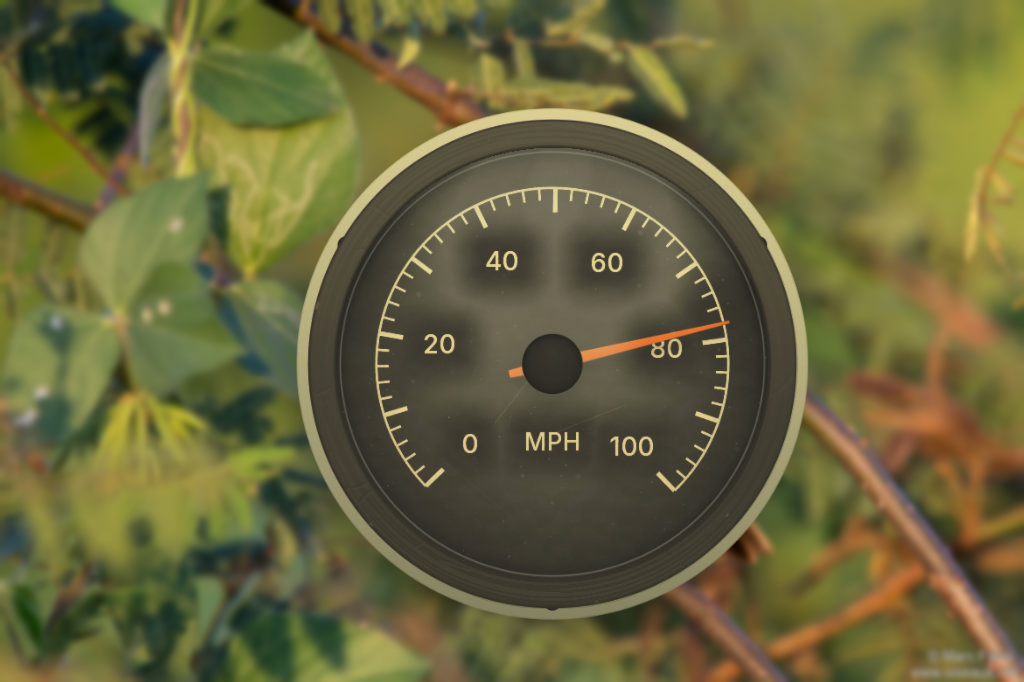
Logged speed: 78 mph
